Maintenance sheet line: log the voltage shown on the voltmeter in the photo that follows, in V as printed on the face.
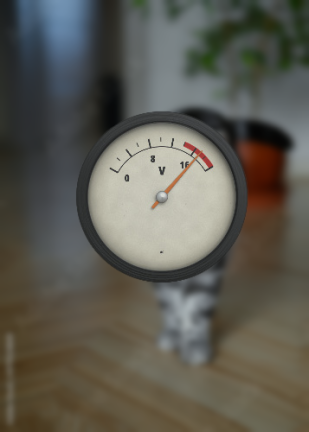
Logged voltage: 17 V
